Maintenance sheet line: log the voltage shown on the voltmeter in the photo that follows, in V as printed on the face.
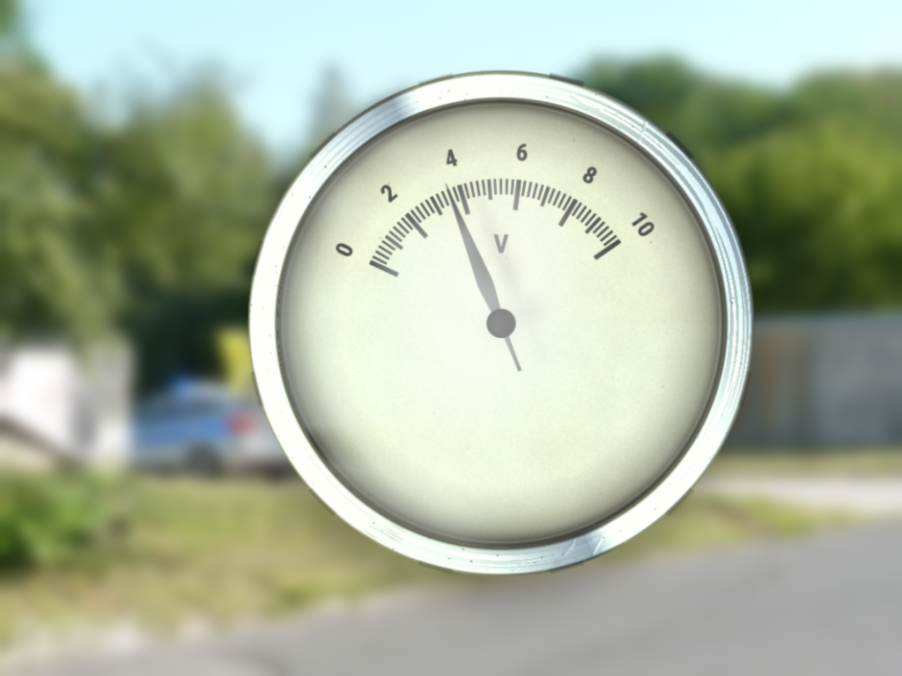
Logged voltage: 3.6 V
